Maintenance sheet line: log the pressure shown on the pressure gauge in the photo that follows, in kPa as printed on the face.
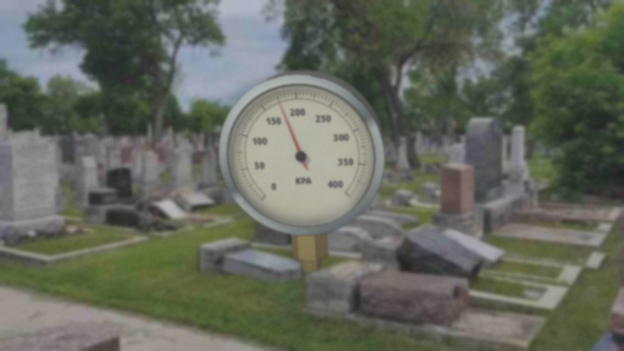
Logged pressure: 175 kPa
